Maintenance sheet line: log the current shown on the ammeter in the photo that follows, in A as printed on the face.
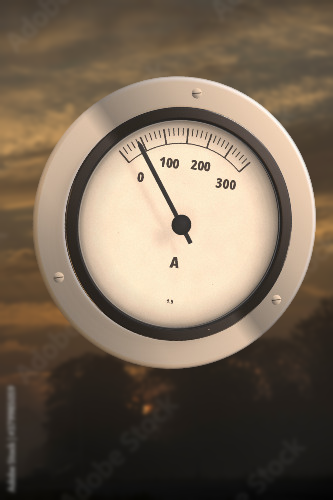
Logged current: 40 A
